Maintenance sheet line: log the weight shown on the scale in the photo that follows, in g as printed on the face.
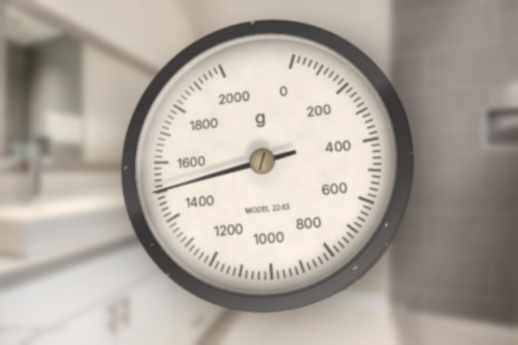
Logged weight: 1500 g
